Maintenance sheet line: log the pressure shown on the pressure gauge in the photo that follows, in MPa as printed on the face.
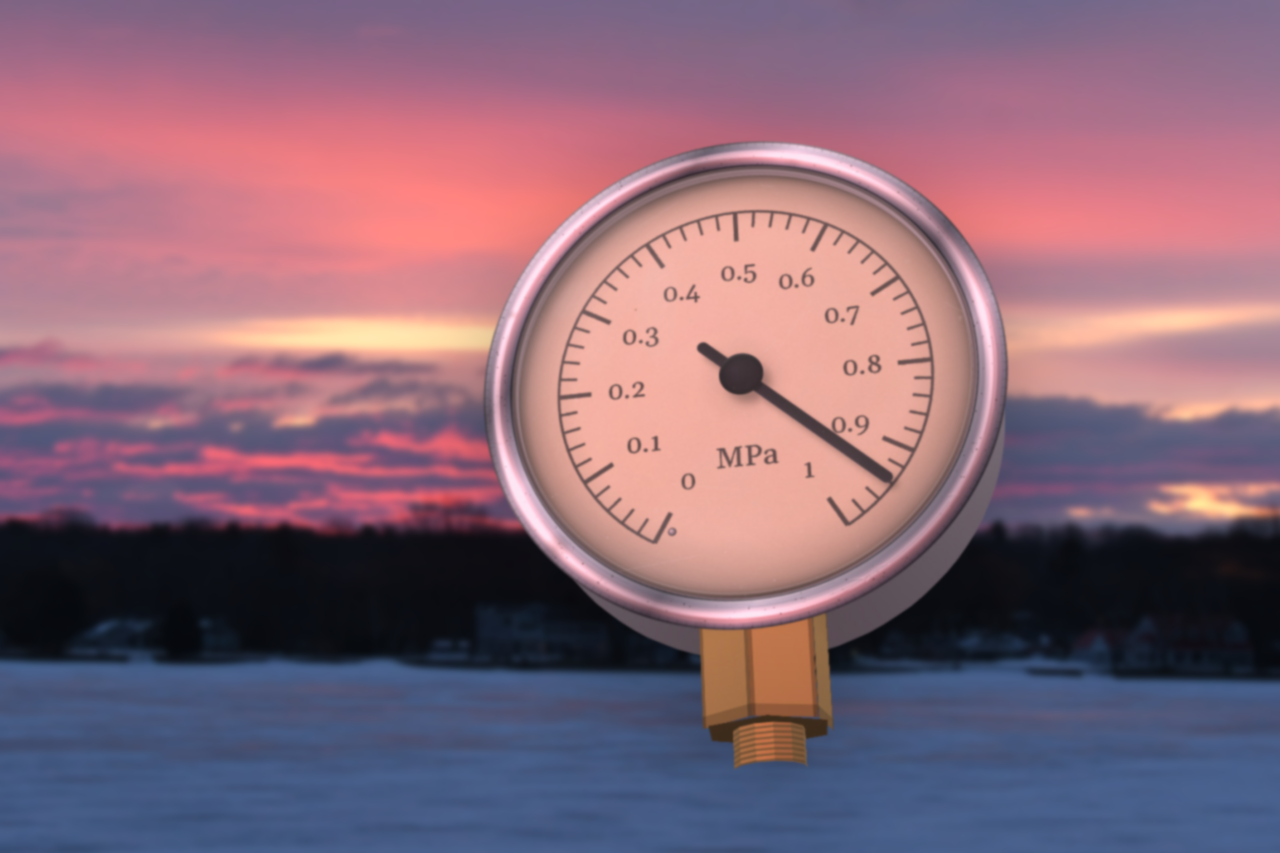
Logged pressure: 0.94 MPa
